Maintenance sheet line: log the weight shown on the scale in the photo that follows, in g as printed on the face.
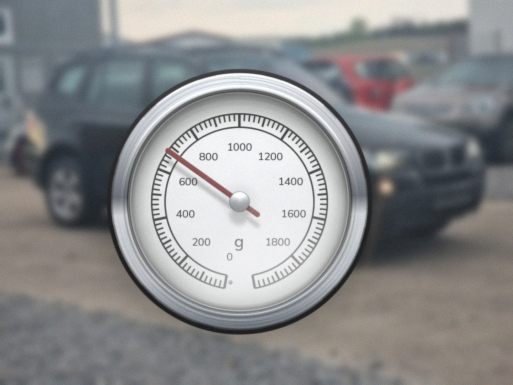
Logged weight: 680 g
